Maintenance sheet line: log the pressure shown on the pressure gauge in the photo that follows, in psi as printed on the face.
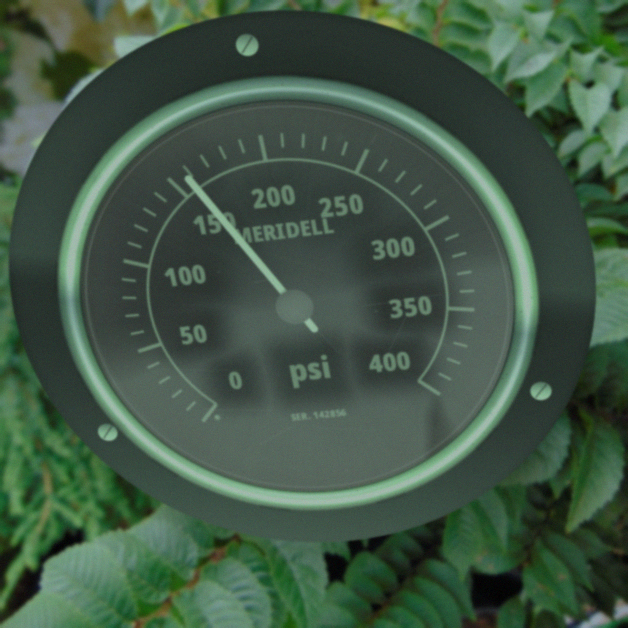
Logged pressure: 160 psi
